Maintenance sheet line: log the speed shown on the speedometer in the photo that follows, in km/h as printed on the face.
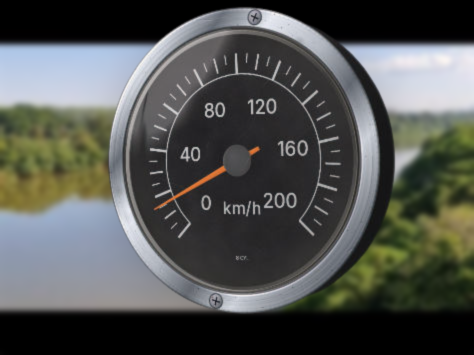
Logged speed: 15 km/h
